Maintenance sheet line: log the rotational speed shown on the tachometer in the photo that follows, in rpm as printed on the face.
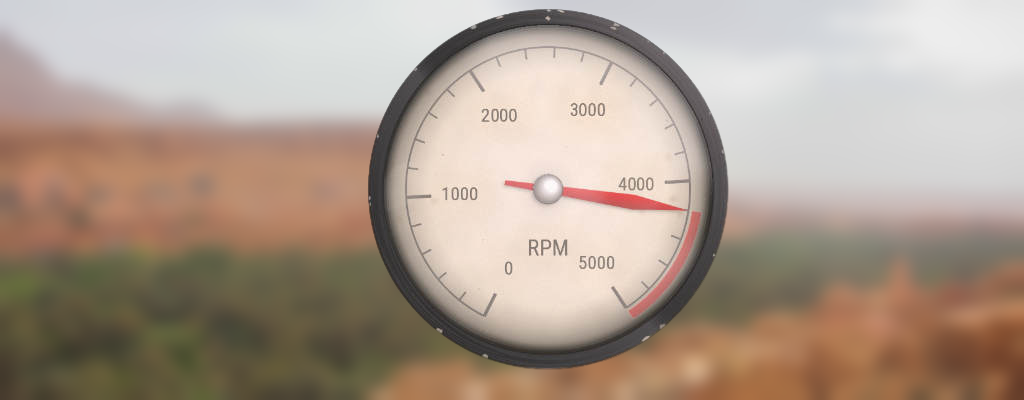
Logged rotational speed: 4200 rpm
